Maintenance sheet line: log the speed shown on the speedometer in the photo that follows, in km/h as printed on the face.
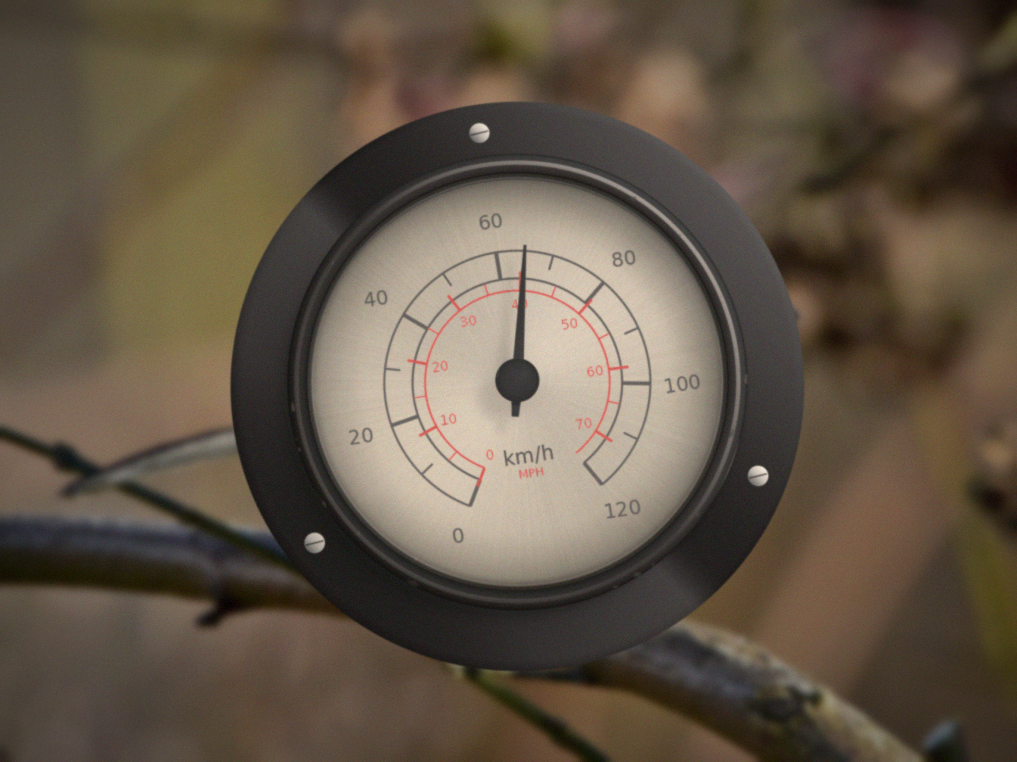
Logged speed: 65 km/h
